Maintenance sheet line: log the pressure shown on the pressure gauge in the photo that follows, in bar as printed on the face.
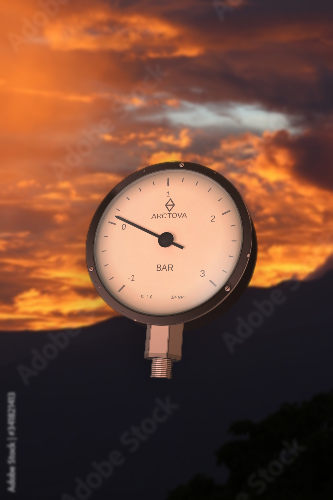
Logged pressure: 0.1 bar
